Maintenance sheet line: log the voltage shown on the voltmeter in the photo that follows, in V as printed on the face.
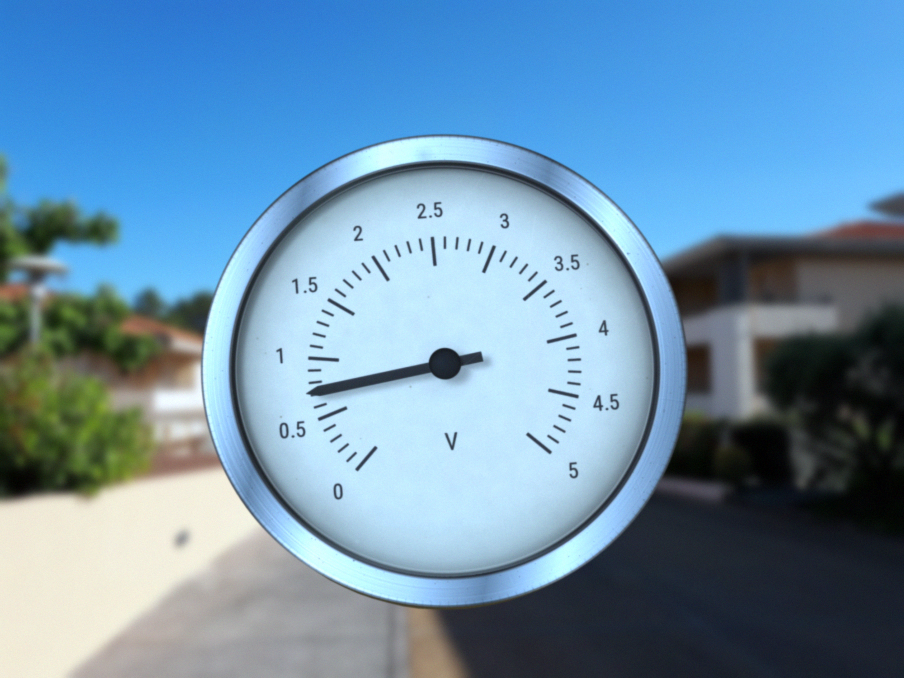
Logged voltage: 0.7 V
